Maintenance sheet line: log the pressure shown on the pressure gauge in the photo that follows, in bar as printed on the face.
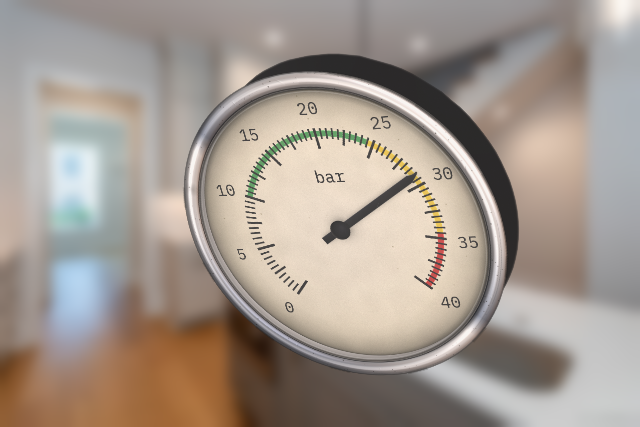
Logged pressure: 29 bar
